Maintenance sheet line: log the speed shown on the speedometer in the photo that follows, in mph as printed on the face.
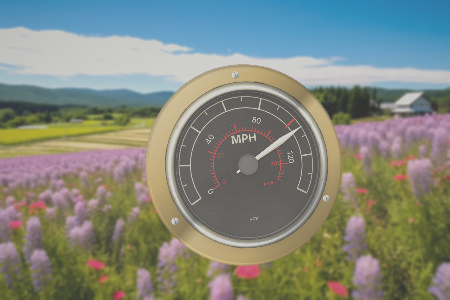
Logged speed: 105 mph
